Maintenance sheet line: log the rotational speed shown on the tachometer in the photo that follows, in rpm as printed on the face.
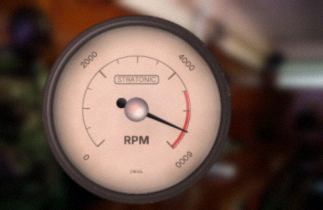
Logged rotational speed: 5500 rpm
